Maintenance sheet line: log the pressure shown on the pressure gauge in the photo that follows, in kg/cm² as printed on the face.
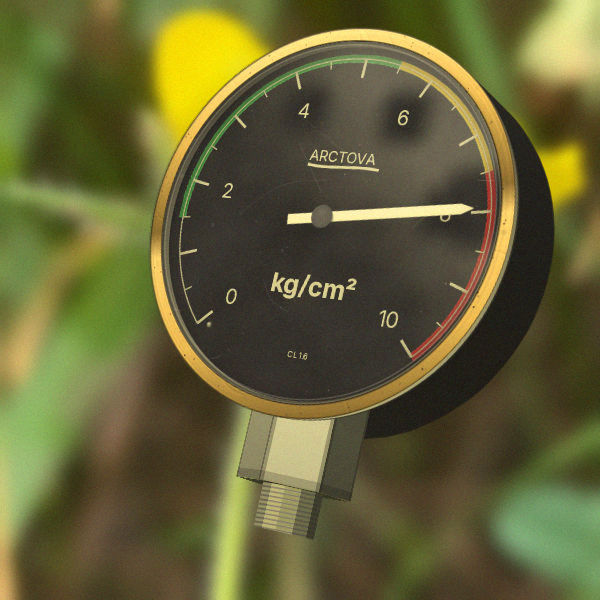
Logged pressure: 8 kg/cm²
